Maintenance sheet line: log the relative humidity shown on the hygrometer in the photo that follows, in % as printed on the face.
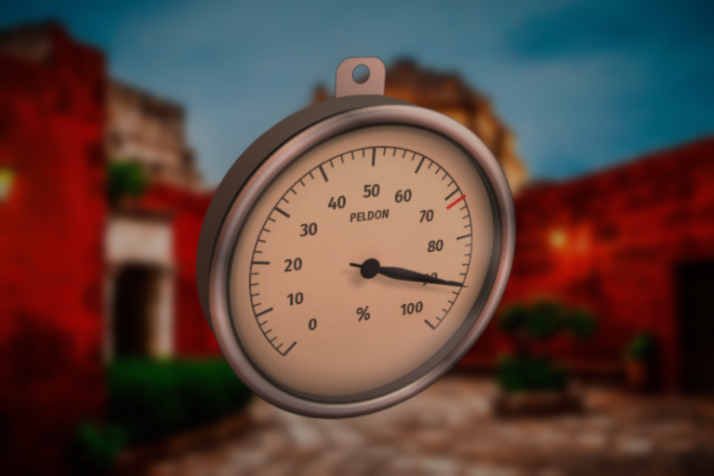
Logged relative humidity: 90 %
